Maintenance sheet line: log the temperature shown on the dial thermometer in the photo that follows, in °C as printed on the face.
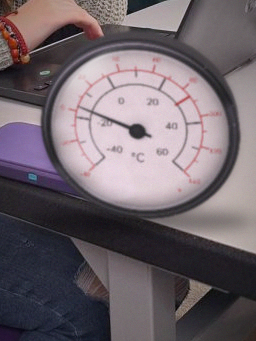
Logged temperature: -15 °C
